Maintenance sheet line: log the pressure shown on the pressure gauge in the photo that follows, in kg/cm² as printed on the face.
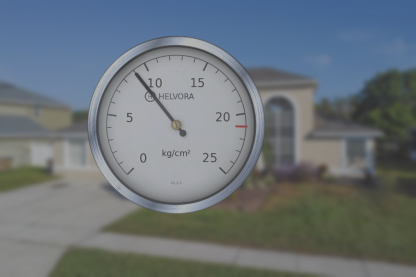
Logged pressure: 9 kg/cm²
